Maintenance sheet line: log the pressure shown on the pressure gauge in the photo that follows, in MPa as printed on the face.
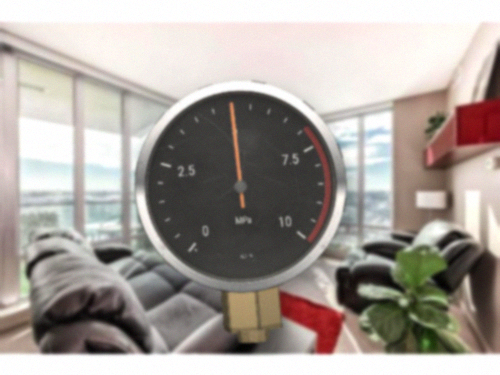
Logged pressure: 5 MPa
